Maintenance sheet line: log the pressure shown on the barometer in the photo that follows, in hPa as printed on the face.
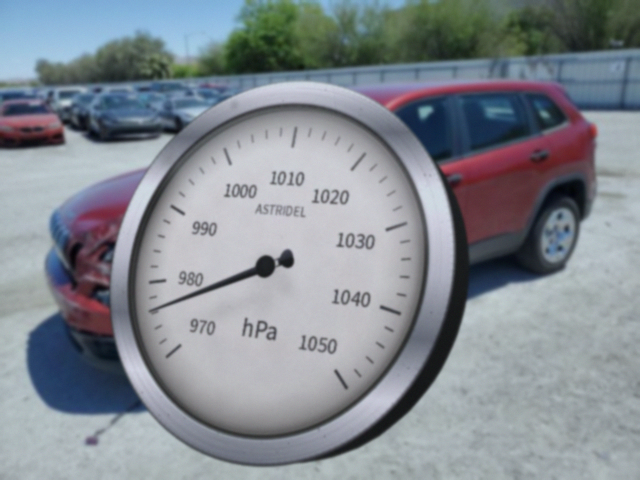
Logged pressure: 976 hPa
